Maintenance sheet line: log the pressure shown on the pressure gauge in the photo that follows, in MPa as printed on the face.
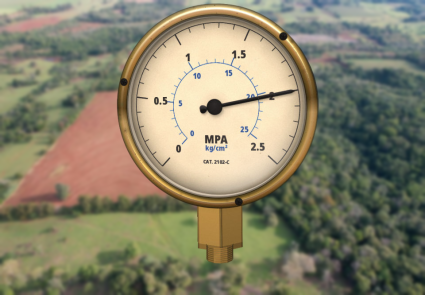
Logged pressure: 2 MPa
